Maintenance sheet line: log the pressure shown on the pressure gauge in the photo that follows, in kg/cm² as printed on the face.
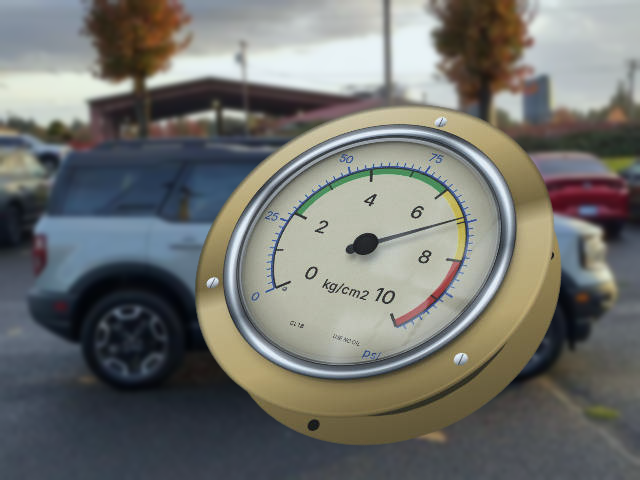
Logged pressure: 7 kg/cm²
